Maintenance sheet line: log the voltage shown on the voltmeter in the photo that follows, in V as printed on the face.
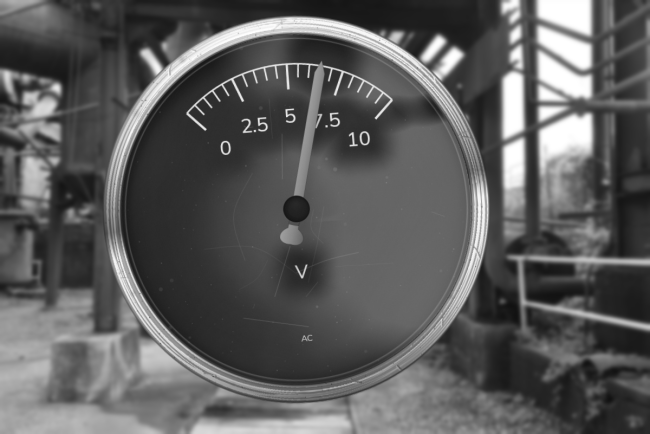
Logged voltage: 6.5 V
